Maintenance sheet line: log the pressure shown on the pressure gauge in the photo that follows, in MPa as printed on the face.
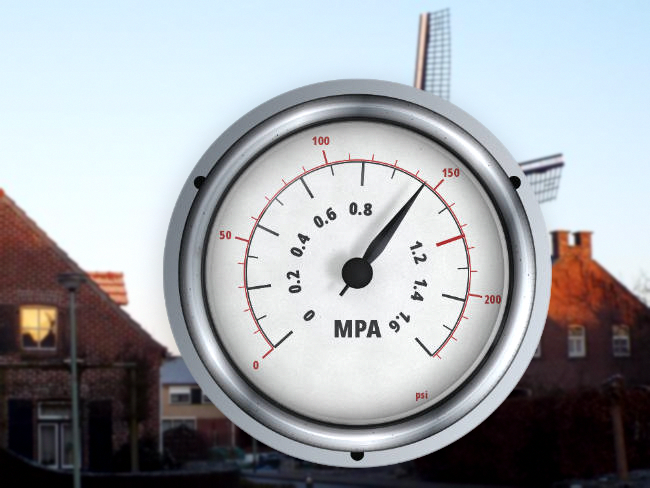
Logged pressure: 1 MPa
